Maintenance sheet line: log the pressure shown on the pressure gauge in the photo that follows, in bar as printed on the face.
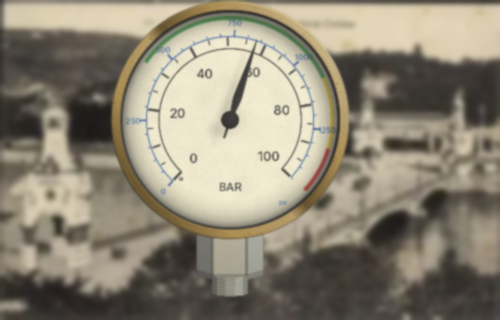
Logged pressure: 57.5 bar
